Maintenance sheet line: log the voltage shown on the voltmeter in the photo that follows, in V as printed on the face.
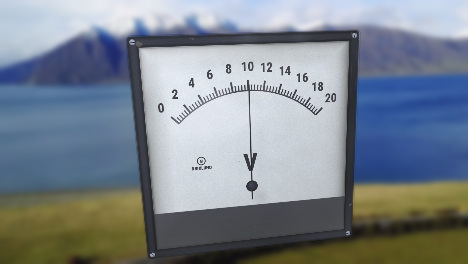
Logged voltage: 10 V
